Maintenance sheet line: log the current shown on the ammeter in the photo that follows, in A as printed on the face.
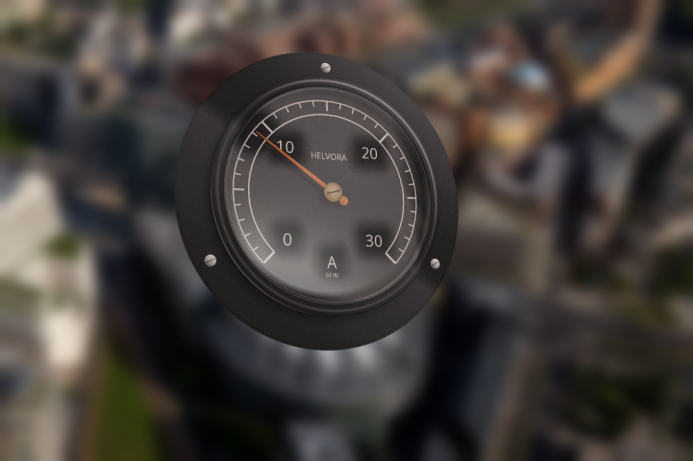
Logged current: 9 A
